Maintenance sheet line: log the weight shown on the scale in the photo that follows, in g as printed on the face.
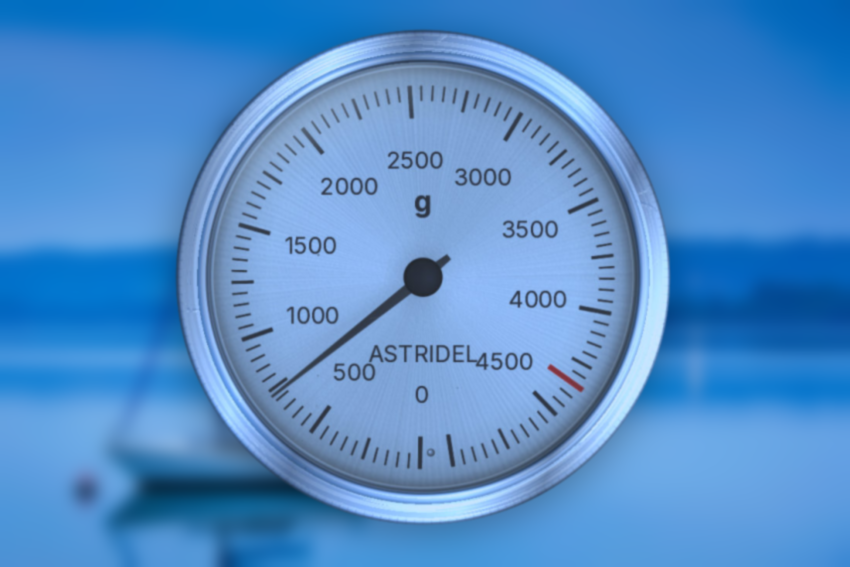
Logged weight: 725 g
